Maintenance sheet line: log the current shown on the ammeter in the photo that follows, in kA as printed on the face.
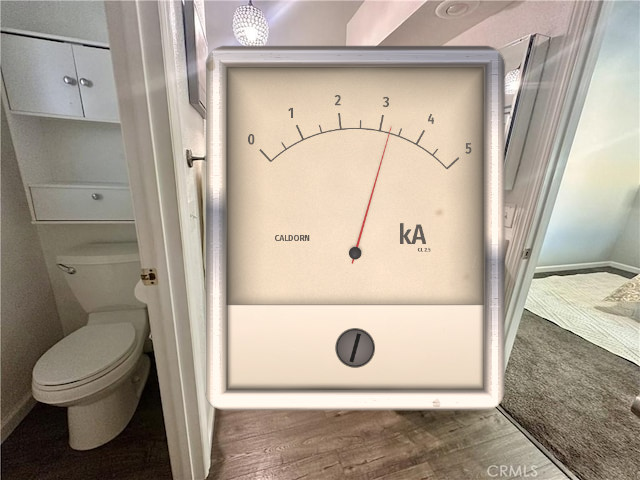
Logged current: 3.25 kA
